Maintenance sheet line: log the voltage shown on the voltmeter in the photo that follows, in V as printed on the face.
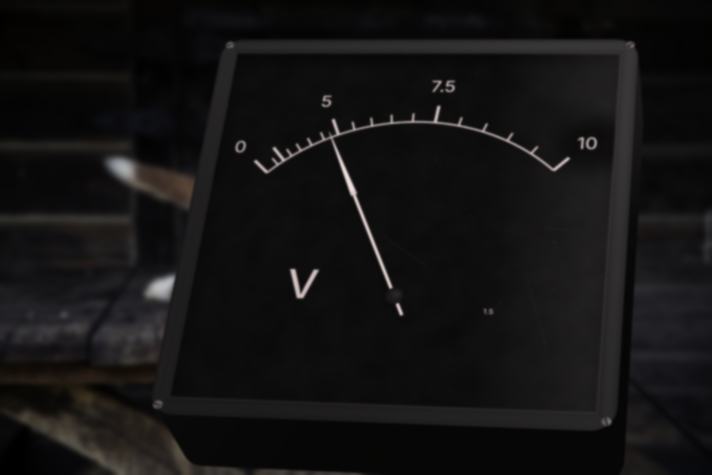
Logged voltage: 4.75 V
